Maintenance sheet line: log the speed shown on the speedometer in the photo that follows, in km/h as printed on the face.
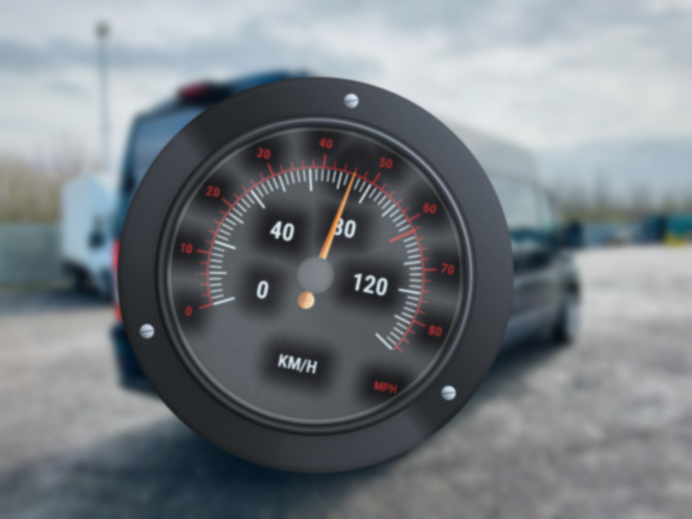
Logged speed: 74 km/h
